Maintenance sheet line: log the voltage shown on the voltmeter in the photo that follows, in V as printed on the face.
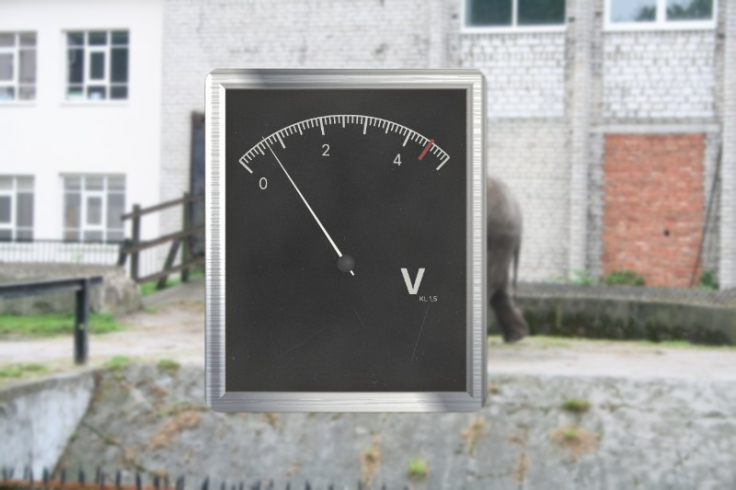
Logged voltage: 0.7 V
